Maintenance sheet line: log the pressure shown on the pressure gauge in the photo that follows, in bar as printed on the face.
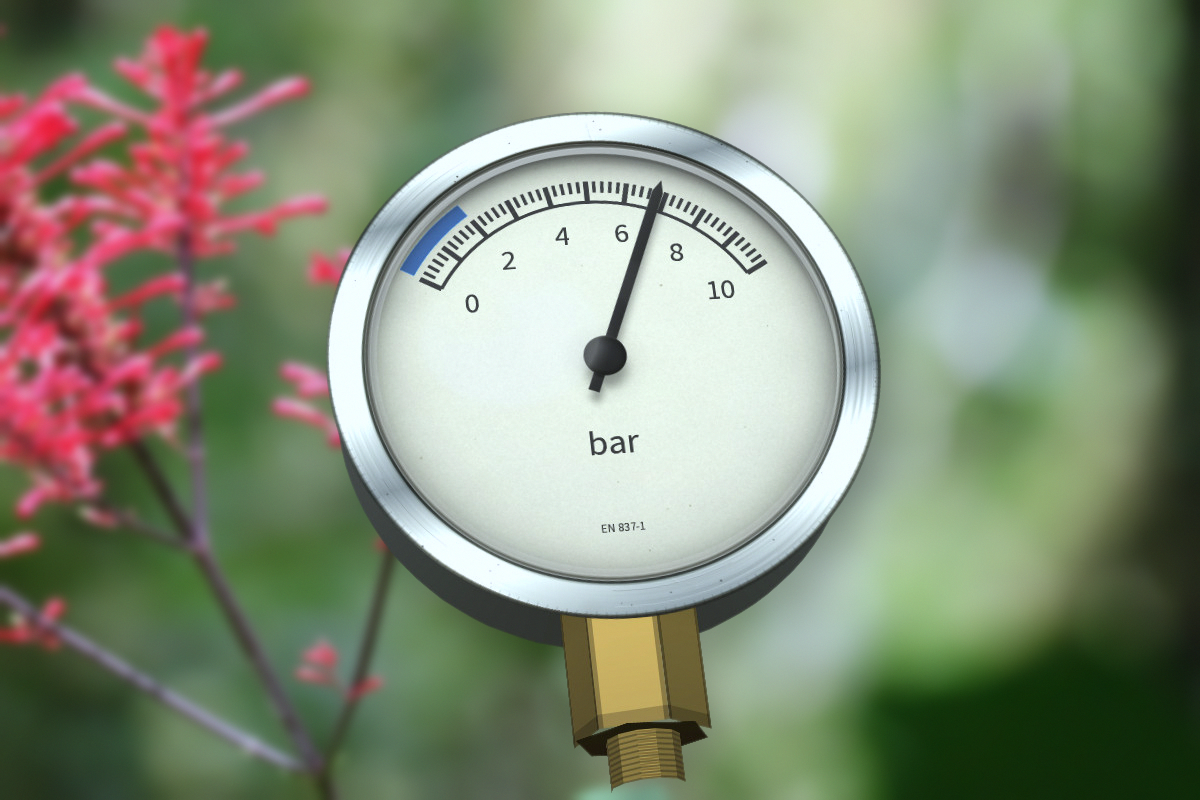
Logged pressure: 6.8 bar
